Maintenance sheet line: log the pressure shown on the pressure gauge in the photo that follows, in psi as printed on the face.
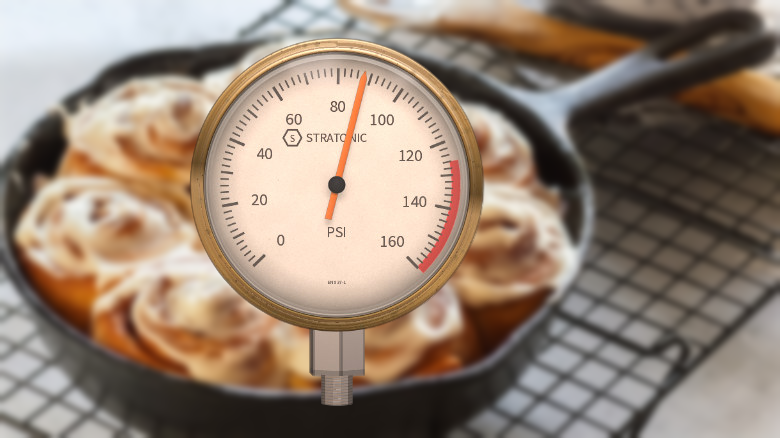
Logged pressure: 88 psi
